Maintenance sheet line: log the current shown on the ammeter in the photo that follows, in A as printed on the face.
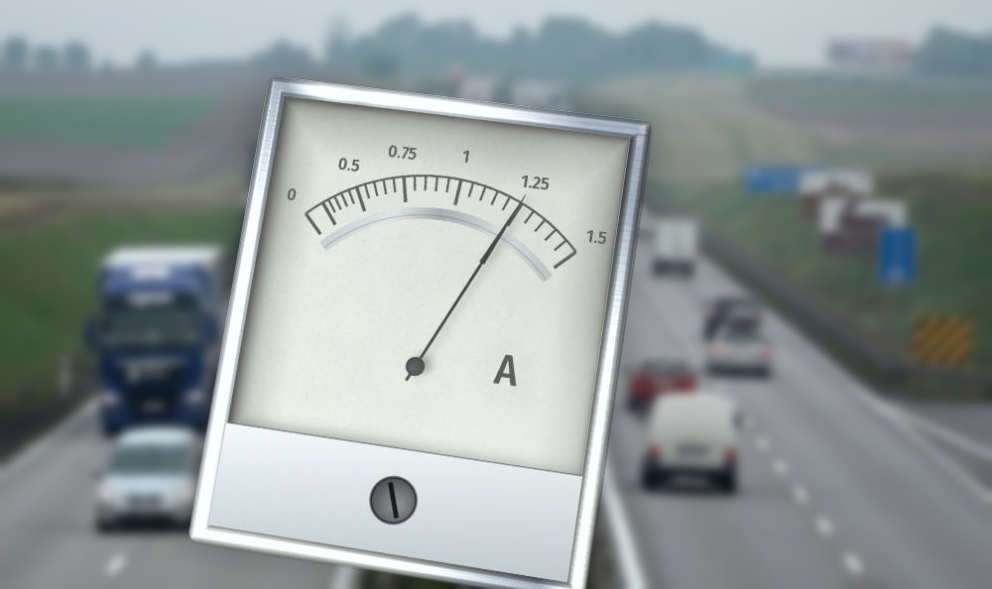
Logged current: 1.25 A
